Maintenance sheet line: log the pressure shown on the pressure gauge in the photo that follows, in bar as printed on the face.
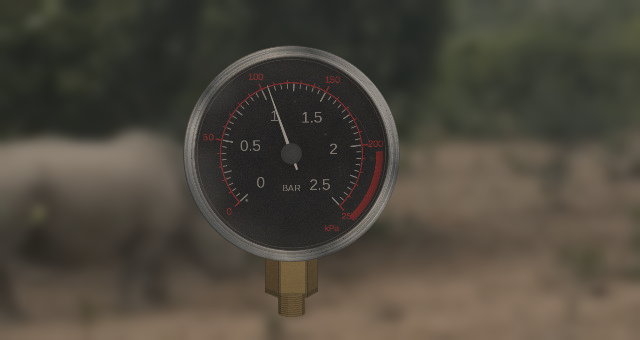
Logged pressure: 1.05 bar
